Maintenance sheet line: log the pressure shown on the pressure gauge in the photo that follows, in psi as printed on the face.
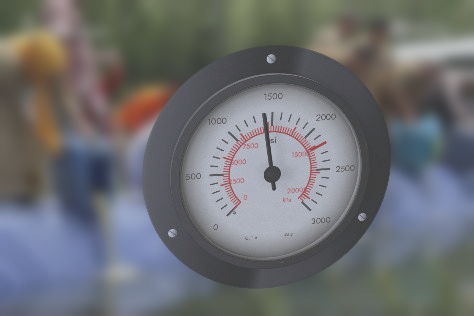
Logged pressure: 1400 psi
